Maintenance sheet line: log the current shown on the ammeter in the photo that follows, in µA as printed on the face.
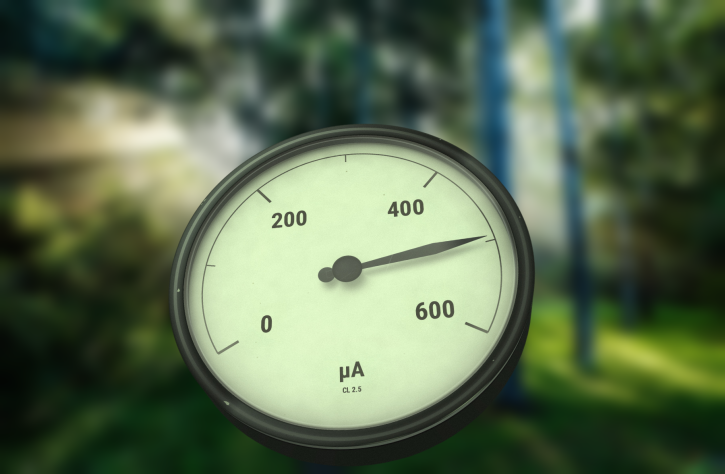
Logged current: 500 µA
